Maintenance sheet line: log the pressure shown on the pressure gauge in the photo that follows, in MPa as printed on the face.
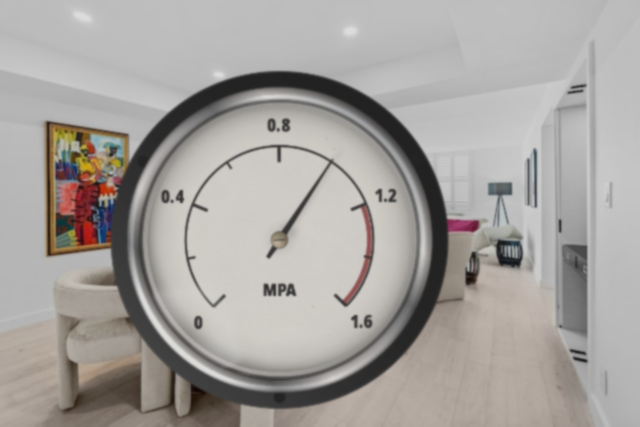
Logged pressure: 1 MPa
